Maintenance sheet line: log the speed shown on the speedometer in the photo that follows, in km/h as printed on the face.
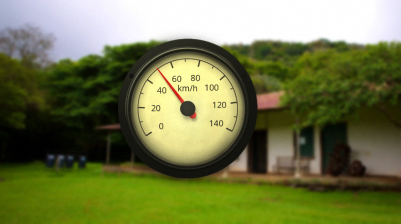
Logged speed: 50 km/h
